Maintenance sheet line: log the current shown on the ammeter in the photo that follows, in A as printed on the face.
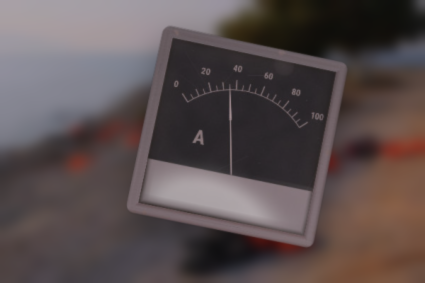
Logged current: 35 A
